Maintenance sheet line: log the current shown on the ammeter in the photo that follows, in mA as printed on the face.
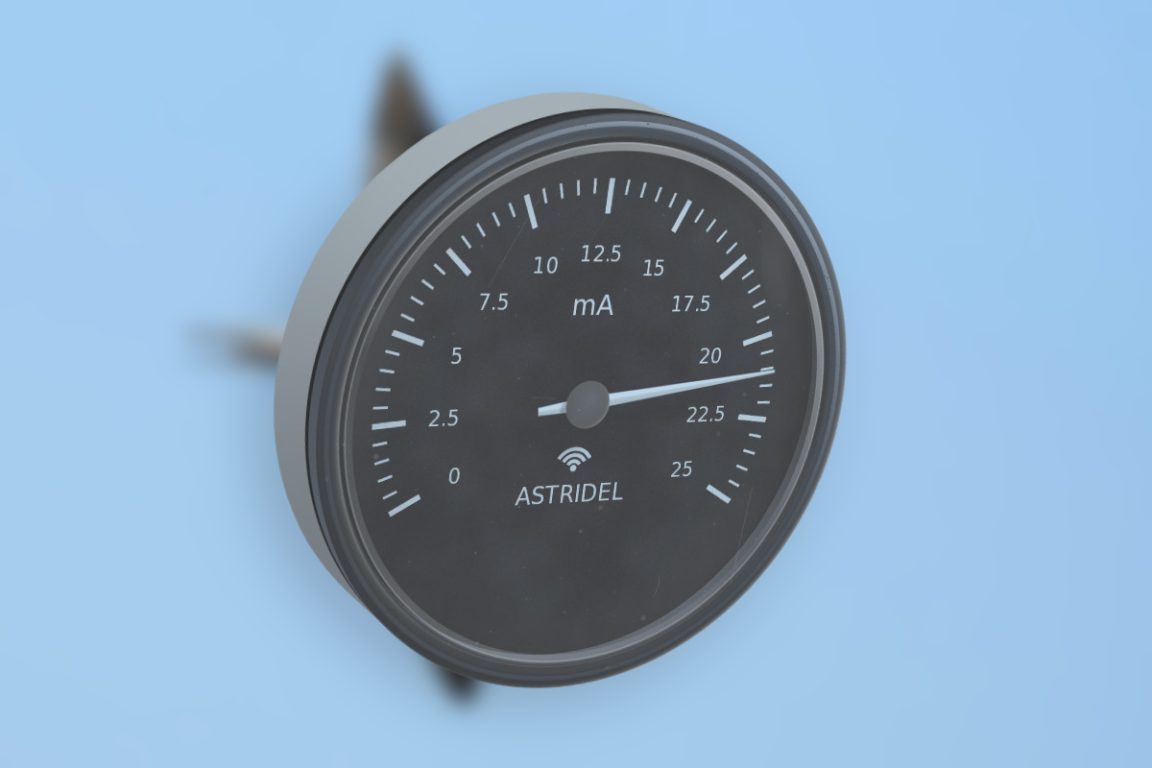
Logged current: 21 mA
